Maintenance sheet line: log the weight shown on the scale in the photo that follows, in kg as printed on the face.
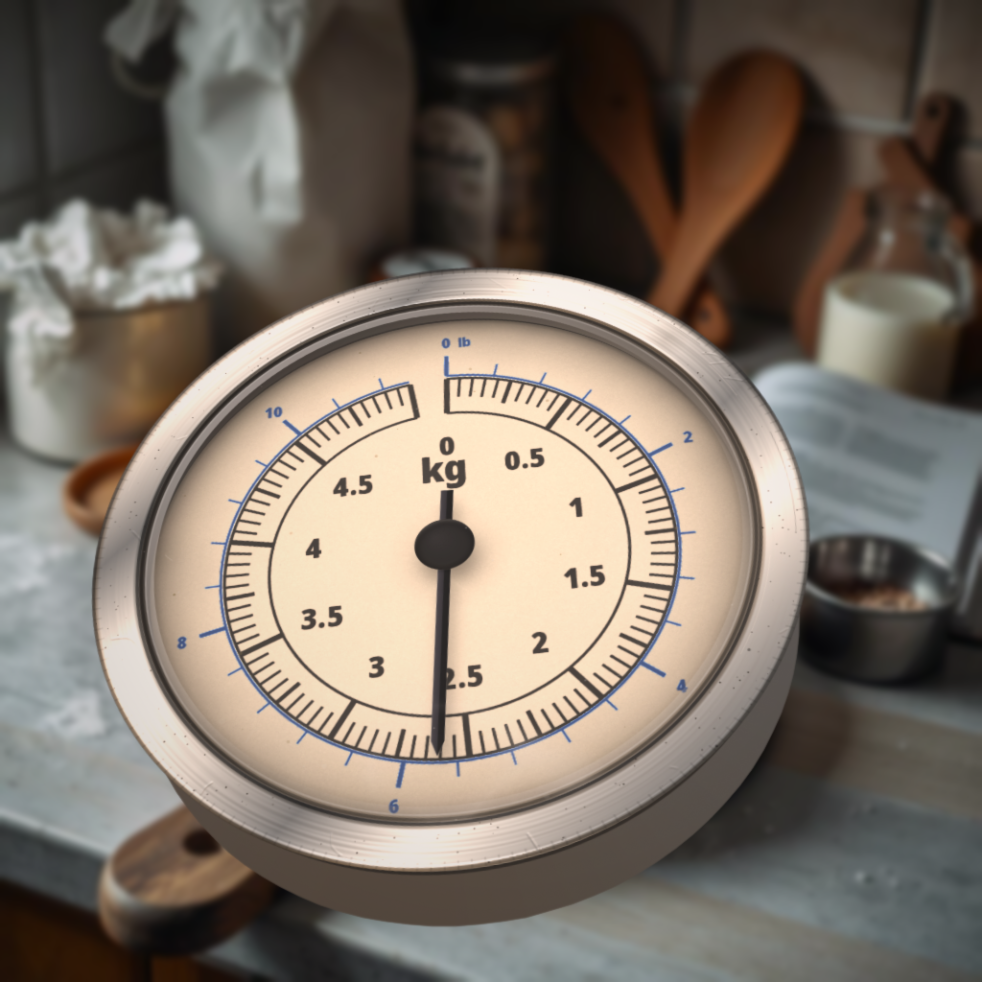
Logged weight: 2.6 kg
